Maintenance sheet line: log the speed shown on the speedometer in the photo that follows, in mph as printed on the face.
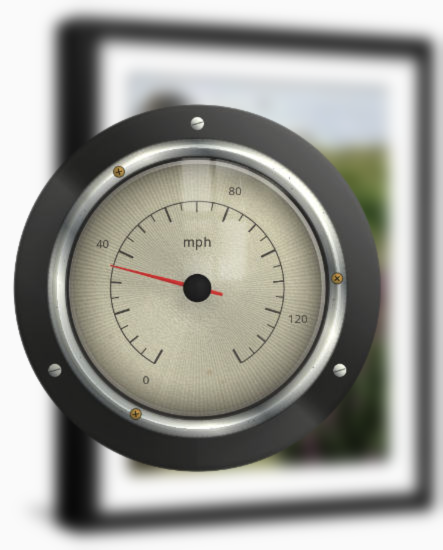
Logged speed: 35 mph
